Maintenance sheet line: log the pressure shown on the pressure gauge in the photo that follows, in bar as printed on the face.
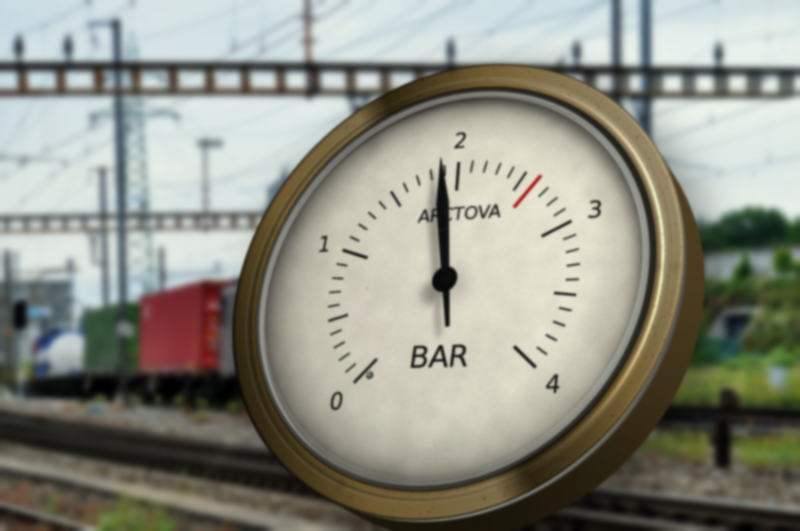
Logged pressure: 1.9 bar
